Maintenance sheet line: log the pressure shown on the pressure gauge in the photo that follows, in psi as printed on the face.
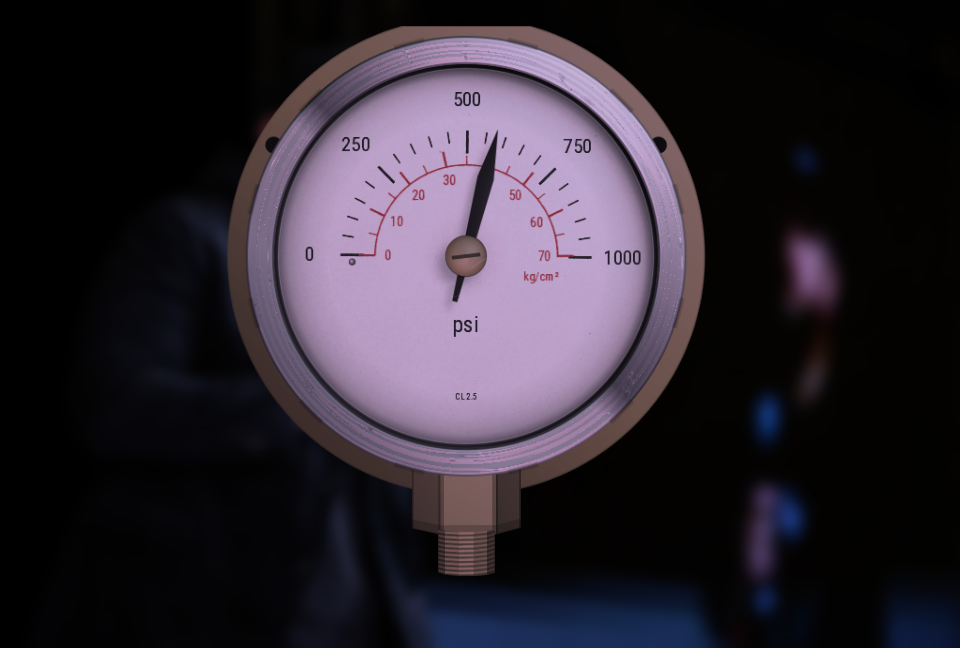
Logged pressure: 575 psi
